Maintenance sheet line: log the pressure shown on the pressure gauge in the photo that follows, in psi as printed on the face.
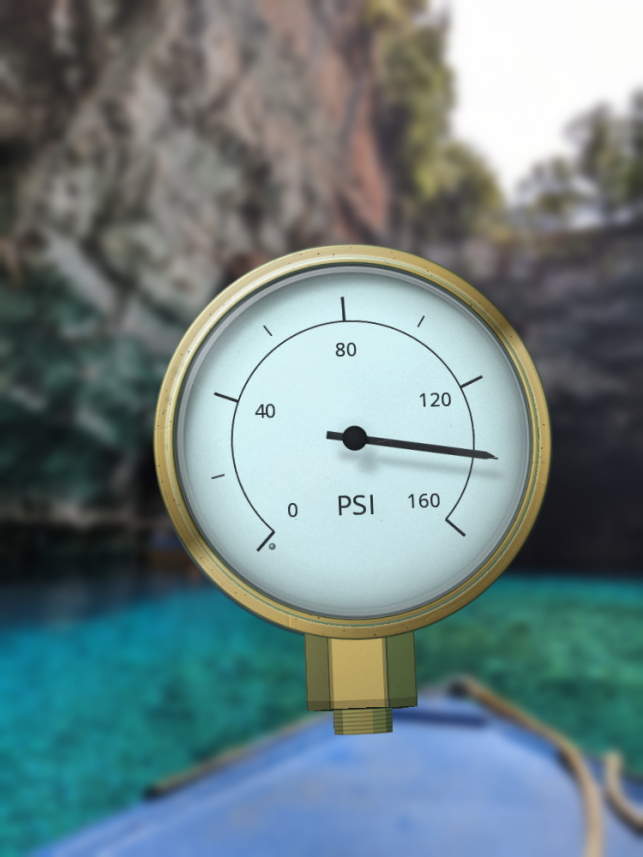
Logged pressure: 140 psi
